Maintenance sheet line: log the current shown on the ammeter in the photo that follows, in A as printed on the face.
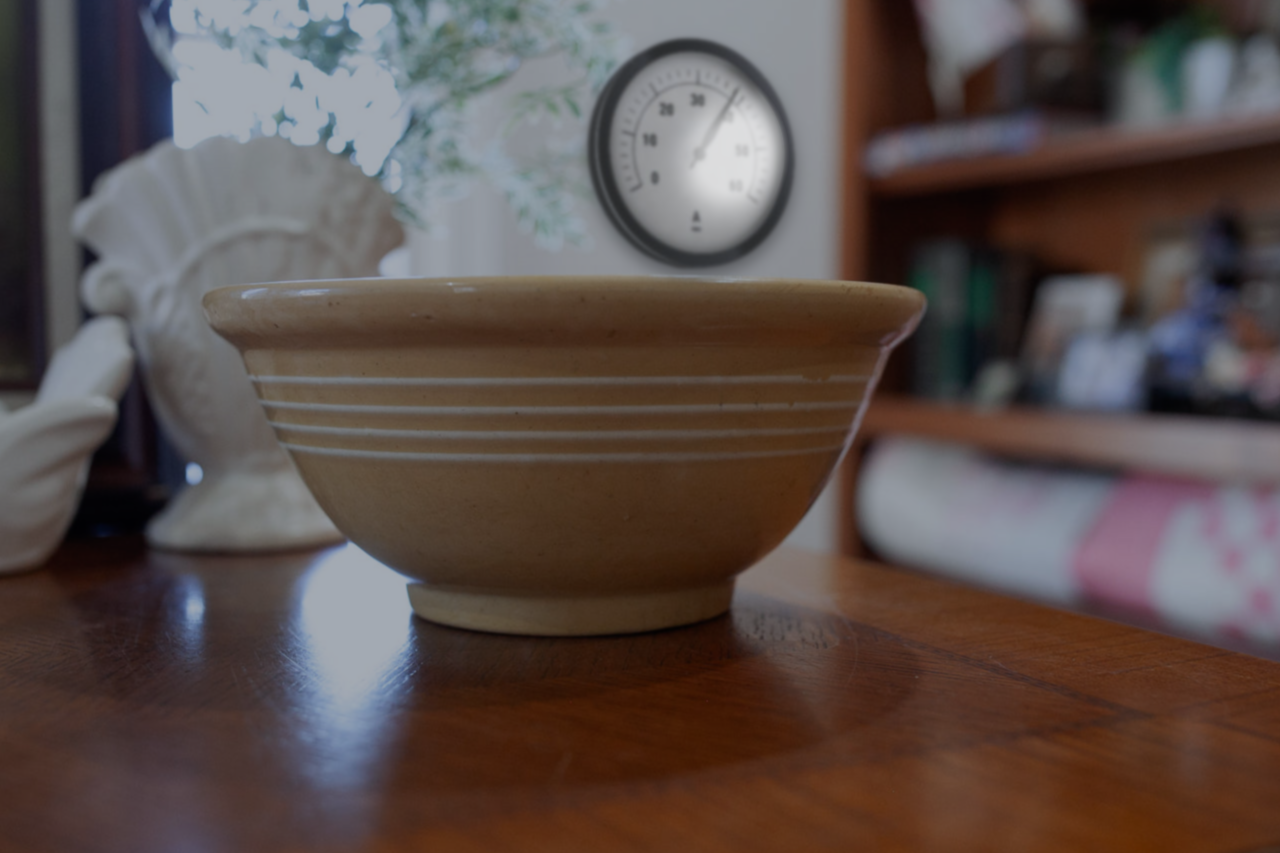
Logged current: 38 A
